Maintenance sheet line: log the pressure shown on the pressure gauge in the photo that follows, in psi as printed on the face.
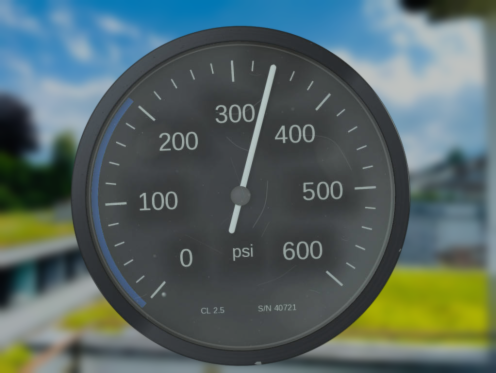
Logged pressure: 340 psi
